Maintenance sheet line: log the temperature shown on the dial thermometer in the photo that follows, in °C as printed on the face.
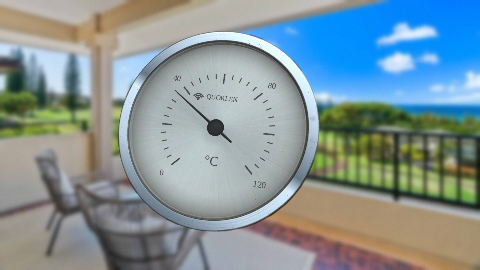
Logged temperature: 36 °C
